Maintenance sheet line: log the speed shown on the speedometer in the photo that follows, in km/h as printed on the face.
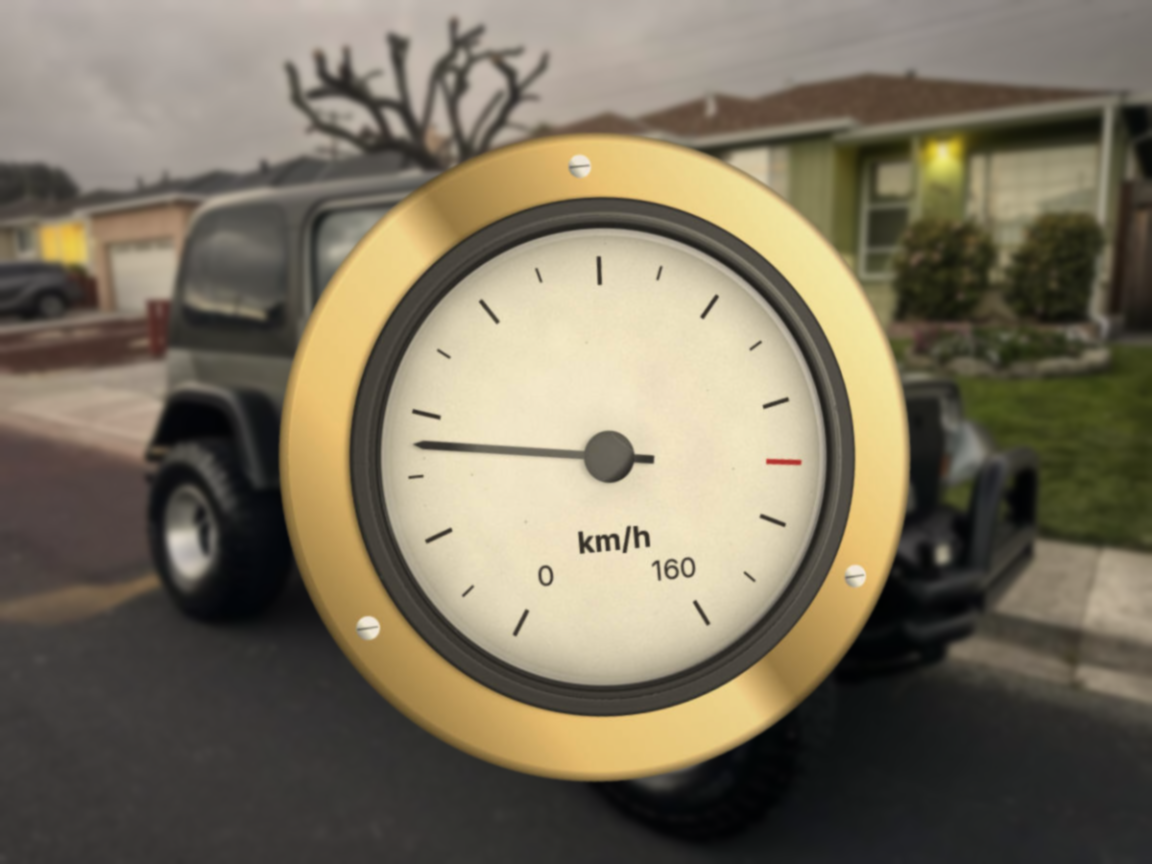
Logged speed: 35 km/h
